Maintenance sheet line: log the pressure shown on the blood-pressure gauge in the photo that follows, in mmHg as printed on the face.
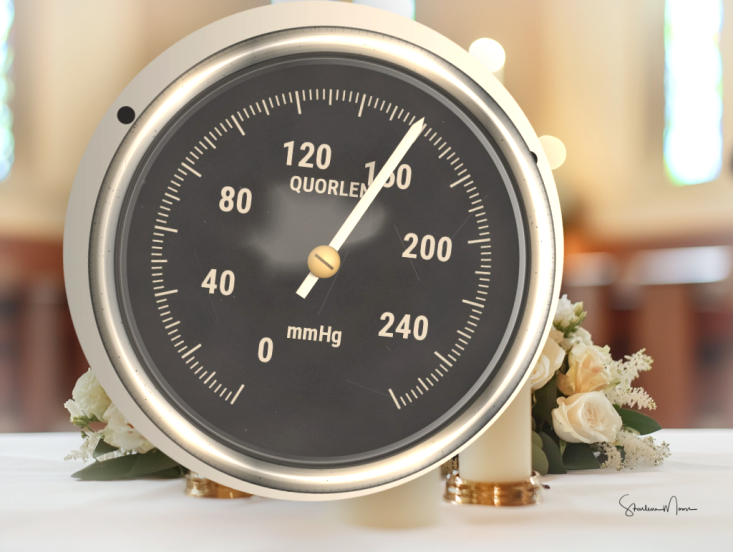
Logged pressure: 158 mmHg
